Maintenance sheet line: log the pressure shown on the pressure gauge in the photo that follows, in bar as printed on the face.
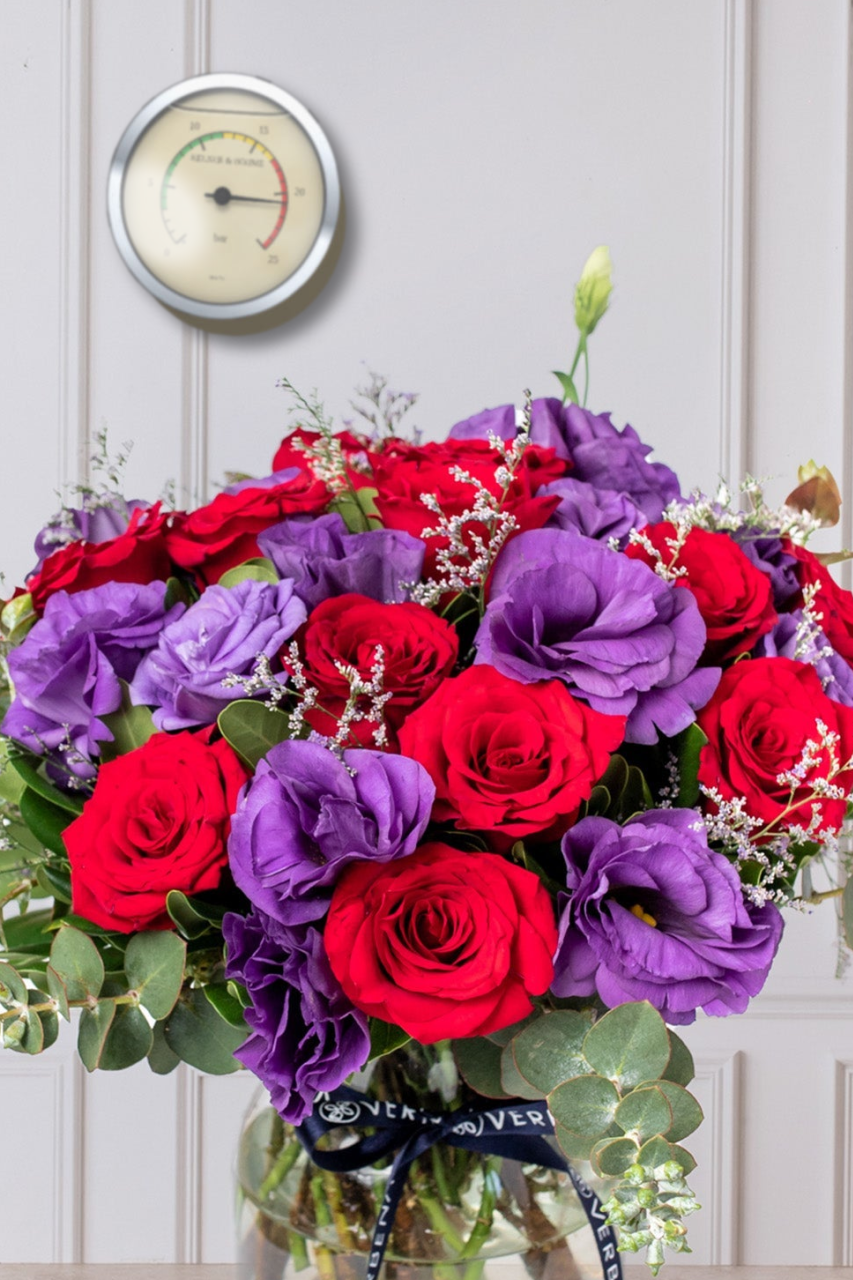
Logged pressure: 21 bar
